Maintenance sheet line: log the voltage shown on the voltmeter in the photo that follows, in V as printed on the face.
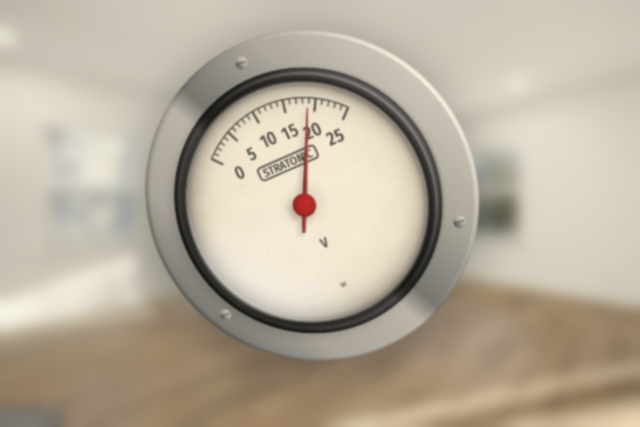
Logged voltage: 19 V
